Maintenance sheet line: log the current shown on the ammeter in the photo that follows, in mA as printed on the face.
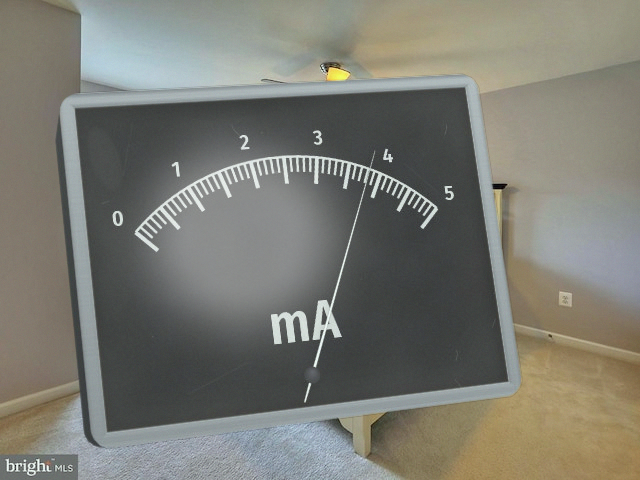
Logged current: 3.8 mA
